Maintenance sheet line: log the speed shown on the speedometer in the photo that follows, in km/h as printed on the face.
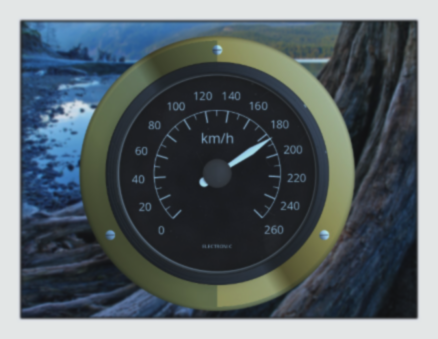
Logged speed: 185 km/h
